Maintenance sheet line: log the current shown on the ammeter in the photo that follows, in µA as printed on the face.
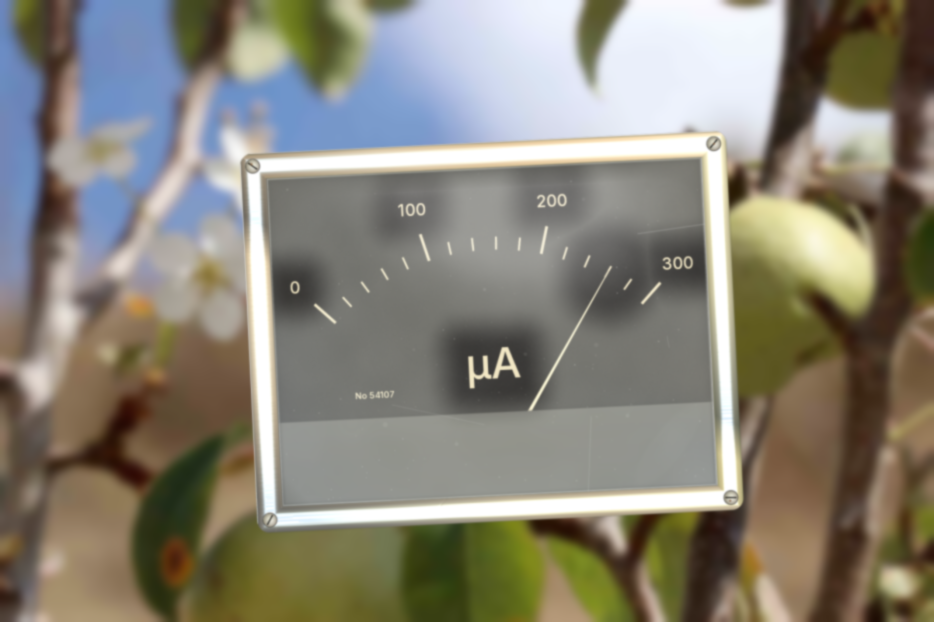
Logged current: 260 µA
